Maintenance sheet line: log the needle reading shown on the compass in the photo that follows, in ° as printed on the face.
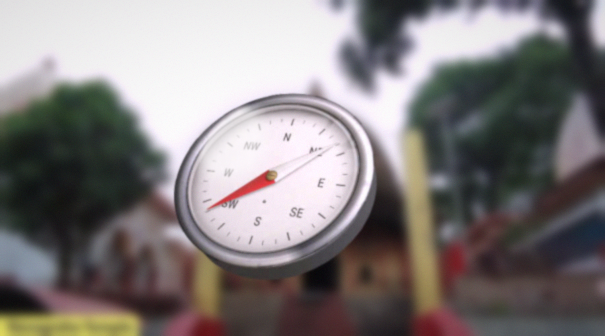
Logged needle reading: 230 °
